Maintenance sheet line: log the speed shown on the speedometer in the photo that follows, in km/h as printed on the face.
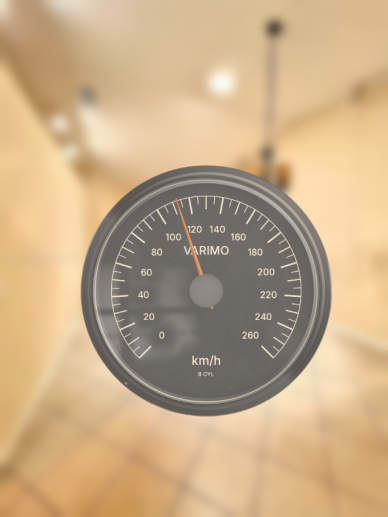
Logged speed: 112.5 km/h
